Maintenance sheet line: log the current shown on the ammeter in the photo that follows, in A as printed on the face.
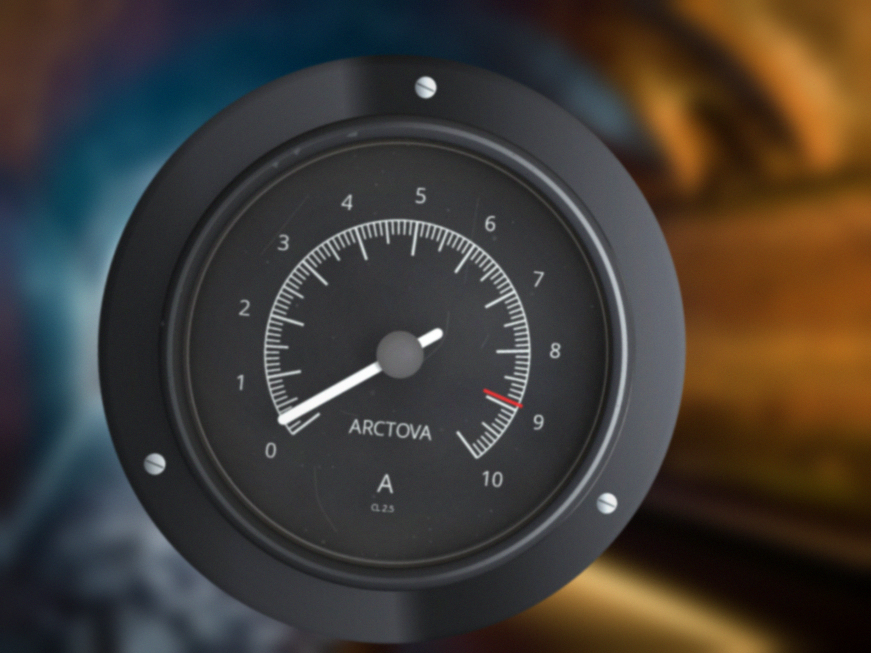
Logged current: 0.3 A
